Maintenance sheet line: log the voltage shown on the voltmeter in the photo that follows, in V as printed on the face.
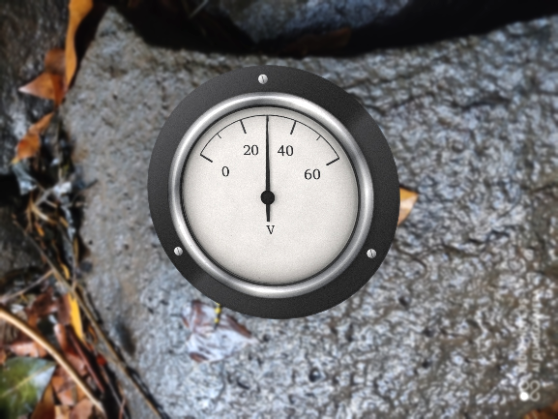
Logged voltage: 30 V
